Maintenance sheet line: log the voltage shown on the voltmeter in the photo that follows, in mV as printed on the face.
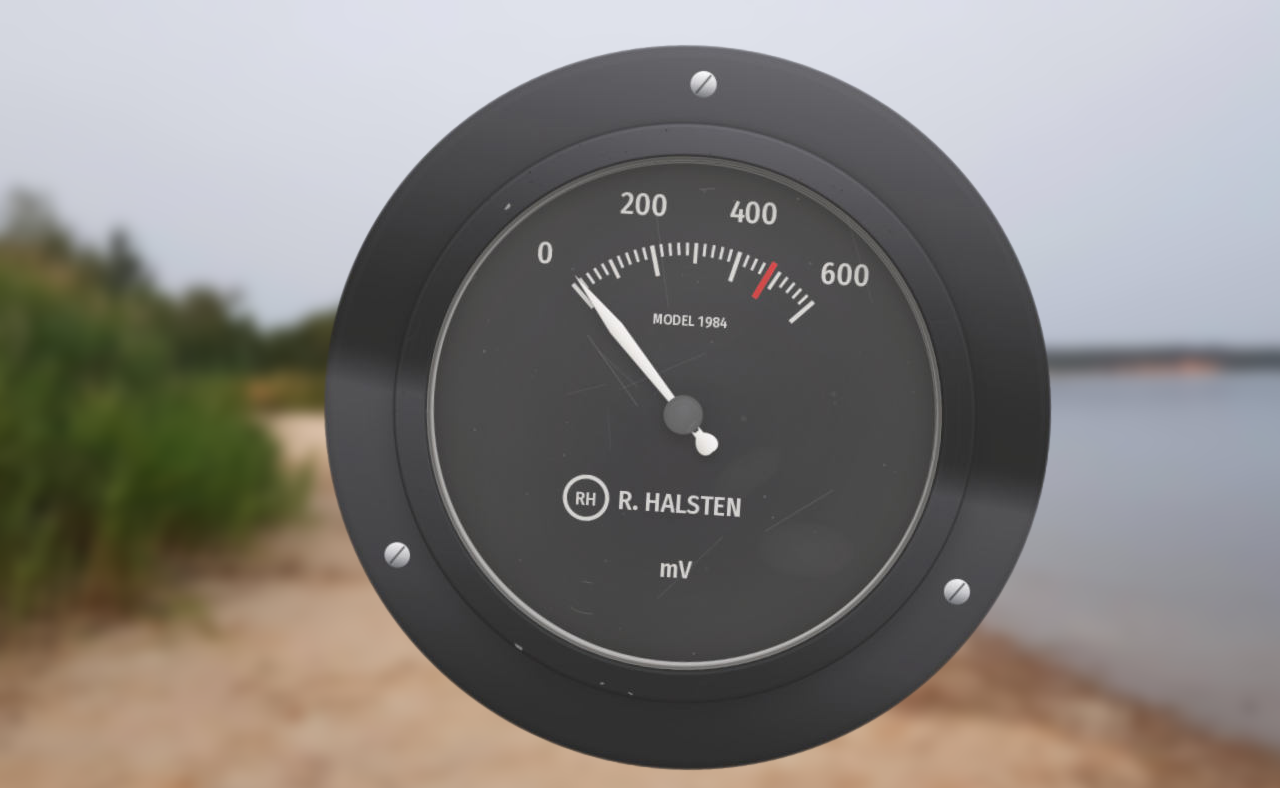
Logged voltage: 20 mV
